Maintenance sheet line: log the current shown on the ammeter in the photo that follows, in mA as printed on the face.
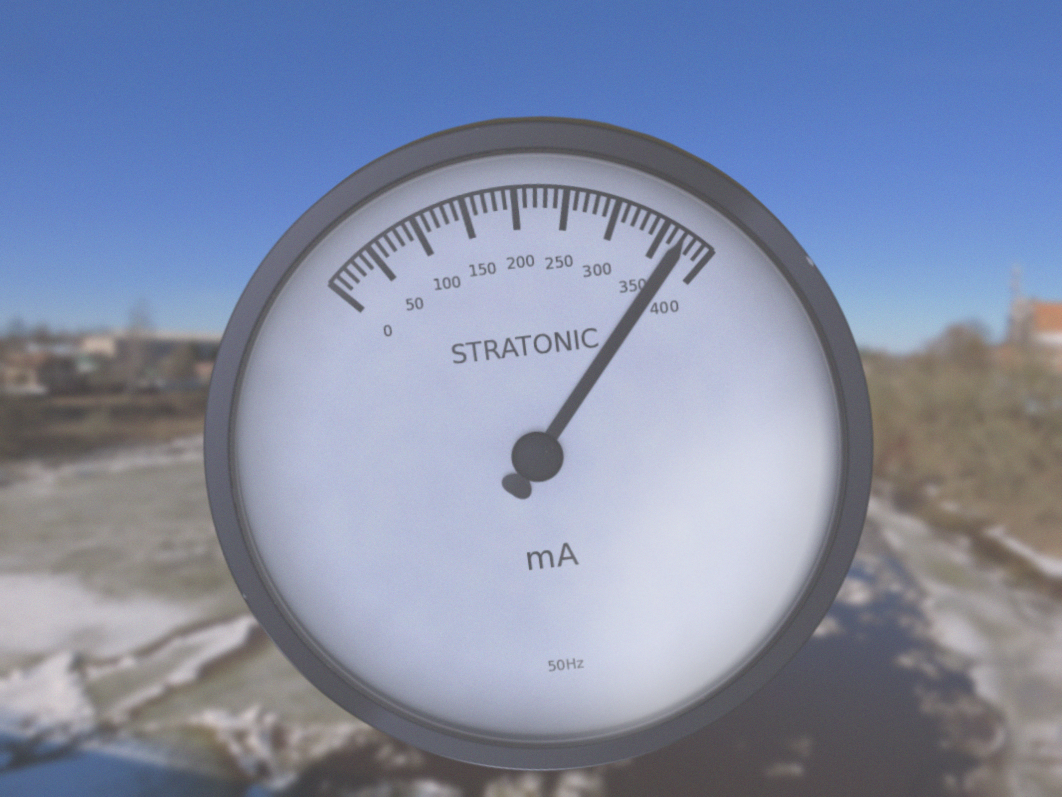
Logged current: 370 mA
